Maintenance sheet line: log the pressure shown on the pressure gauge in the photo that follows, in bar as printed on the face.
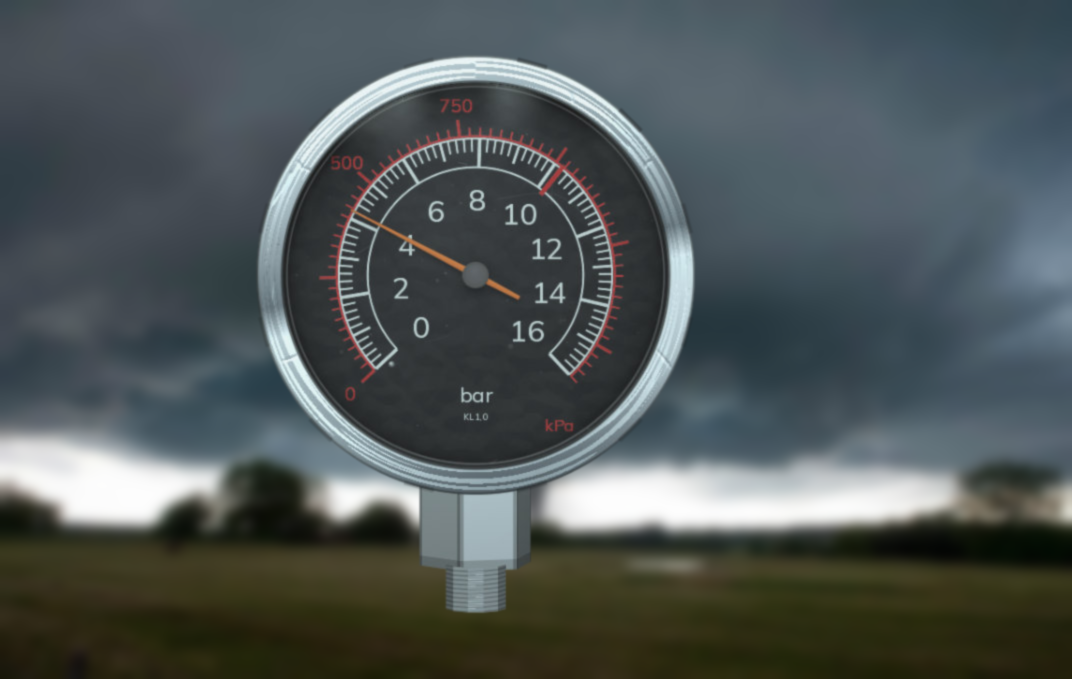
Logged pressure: 4.2 bar
